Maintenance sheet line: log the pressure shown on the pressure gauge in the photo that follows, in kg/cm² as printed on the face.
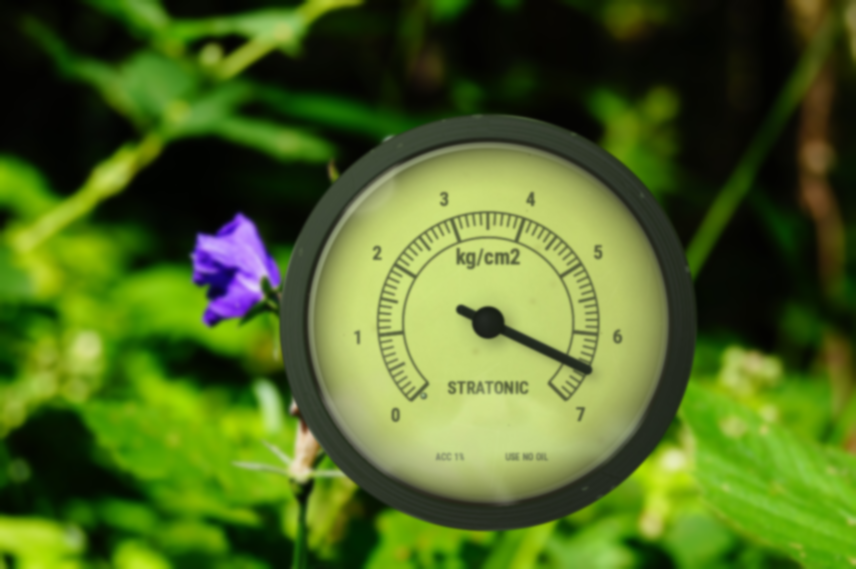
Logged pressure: 6.5 kg/cm²
